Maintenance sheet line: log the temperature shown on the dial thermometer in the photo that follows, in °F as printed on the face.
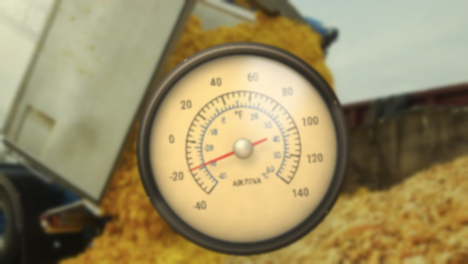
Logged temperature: -20 °F
